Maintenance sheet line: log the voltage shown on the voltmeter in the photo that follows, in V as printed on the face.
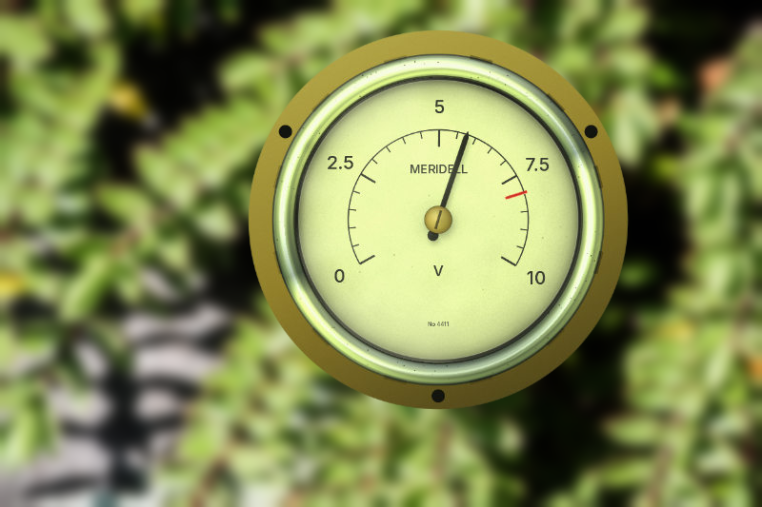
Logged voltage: 5.75 V
